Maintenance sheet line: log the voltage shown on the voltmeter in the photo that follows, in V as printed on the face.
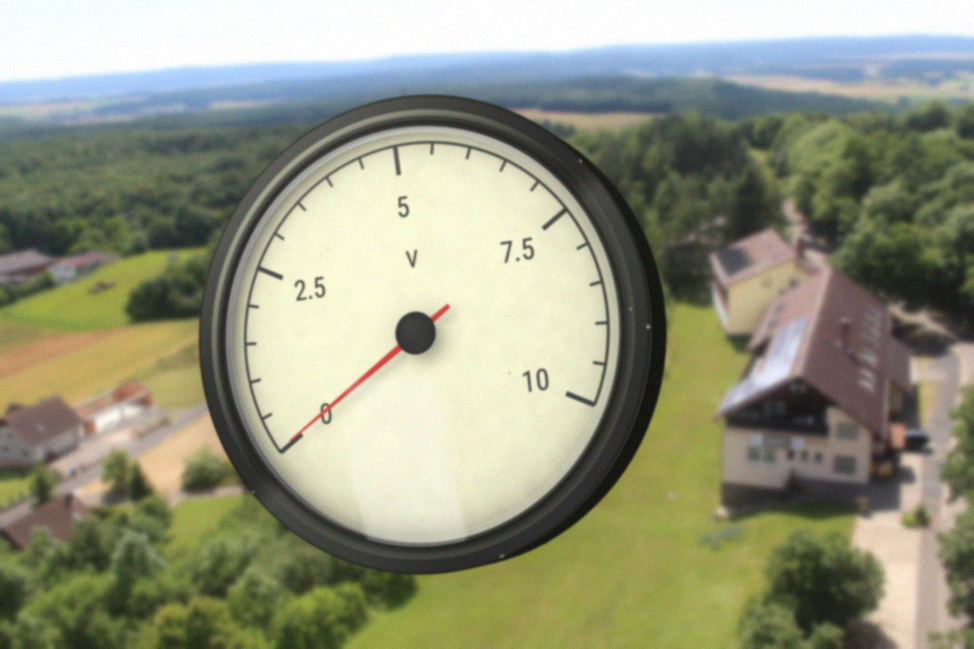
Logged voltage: 0 V
